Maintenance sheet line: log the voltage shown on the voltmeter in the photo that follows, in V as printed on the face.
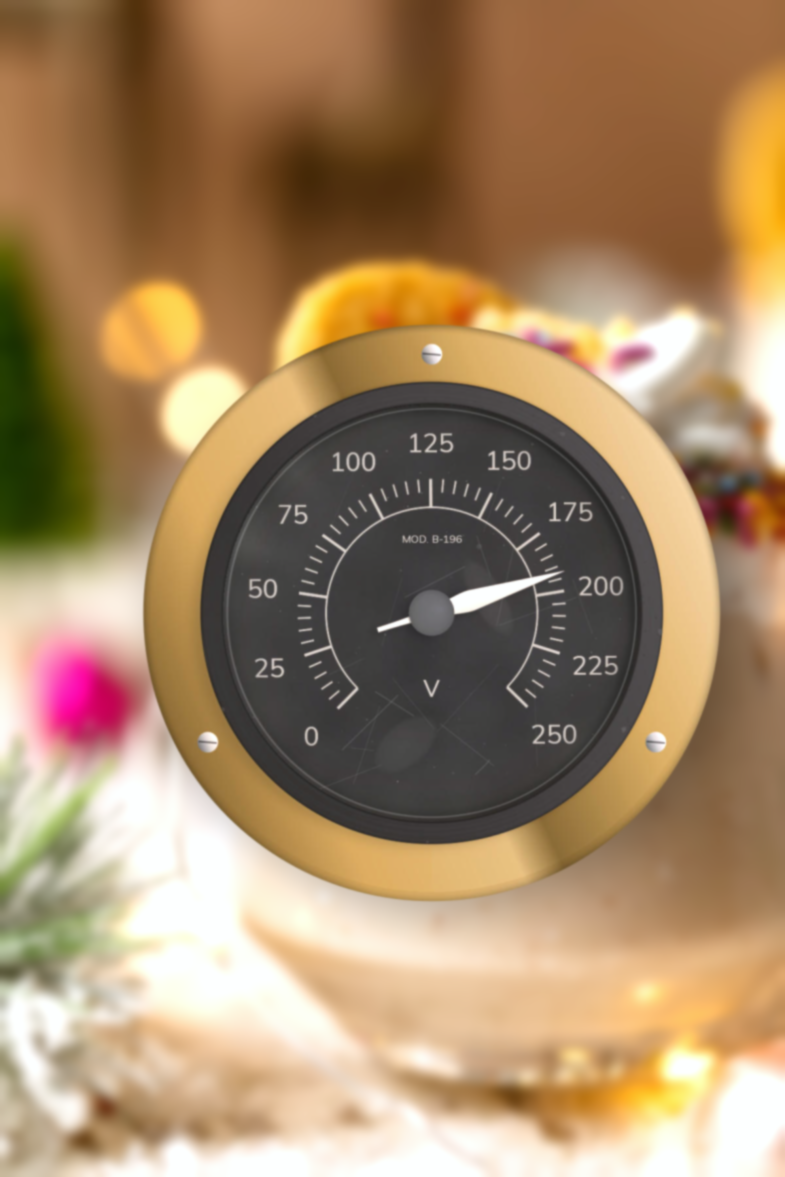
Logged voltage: 192.5 V
